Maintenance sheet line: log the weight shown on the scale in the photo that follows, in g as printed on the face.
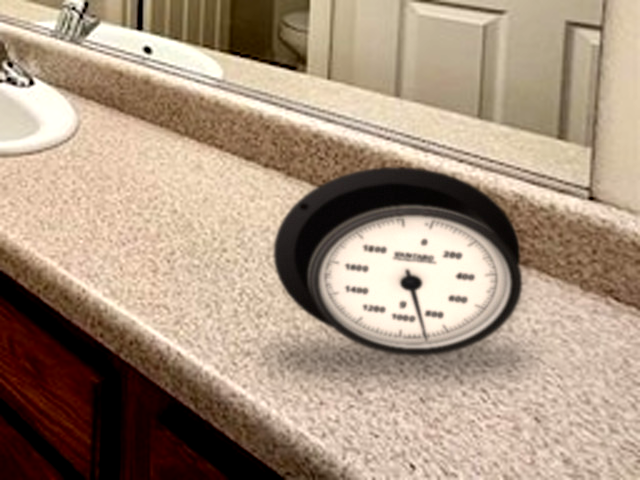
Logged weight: 900 g
